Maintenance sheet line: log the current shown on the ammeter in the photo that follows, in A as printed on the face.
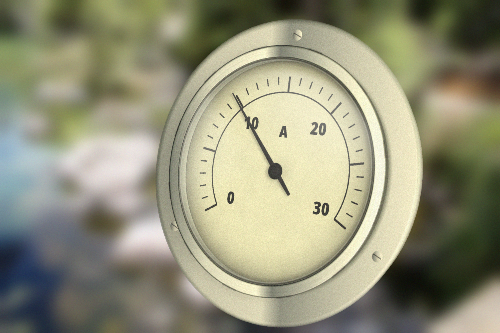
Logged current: 10 A
